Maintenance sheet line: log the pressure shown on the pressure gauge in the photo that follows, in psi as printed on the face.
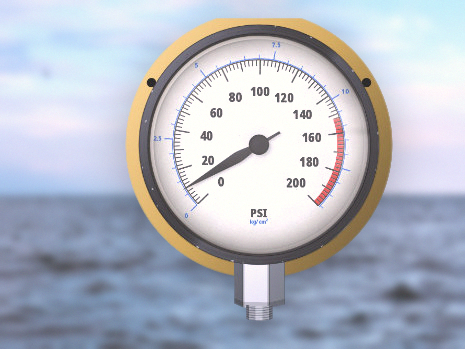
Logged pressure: 10 psi
